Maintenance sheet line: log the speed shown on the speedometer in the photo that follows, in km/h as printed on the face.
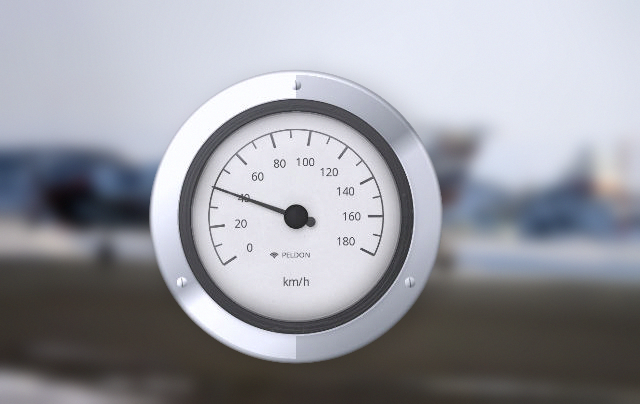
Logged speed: 40 km/h
